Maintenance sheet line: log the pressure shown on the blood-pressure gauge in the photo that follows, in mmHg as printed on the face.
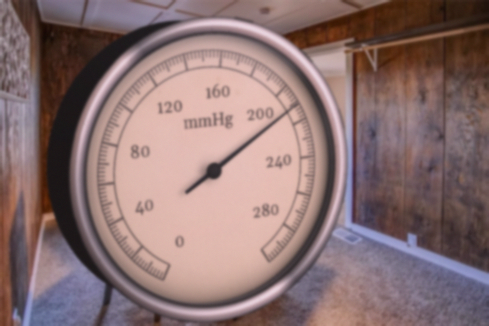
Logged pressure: 210 mmHg
